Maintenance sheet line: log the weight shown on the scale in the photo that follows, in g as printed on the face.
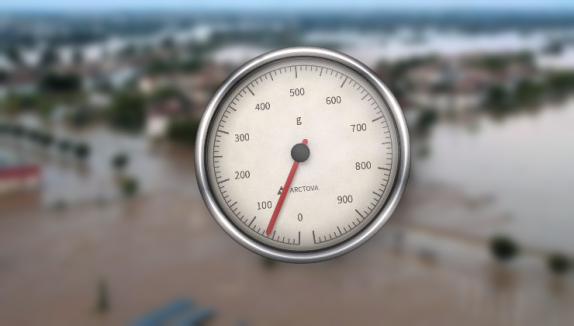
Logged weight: 60 g
